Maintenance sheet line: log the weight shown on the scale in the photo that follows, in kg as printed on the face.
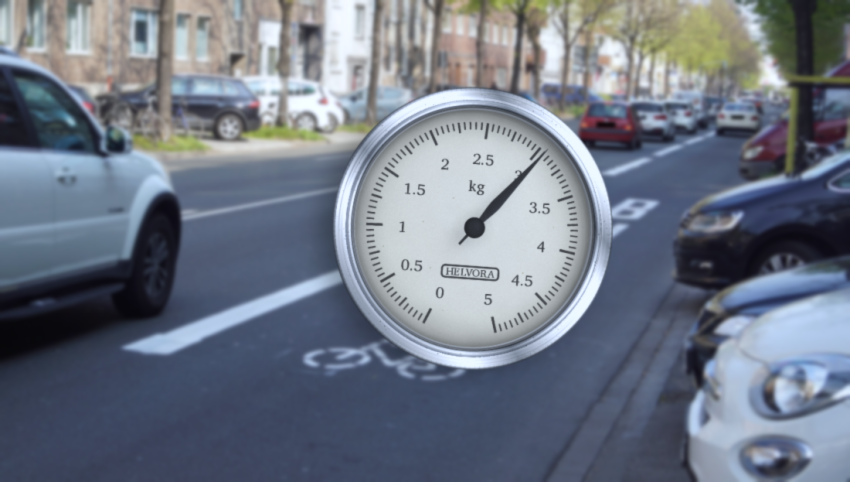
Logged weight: 3.05 kg
